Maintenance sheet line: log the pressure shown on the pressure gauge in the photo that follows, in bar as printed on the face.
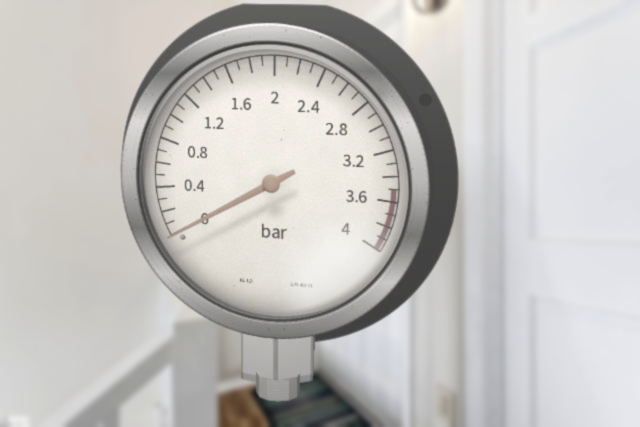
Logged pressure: 0 bar
